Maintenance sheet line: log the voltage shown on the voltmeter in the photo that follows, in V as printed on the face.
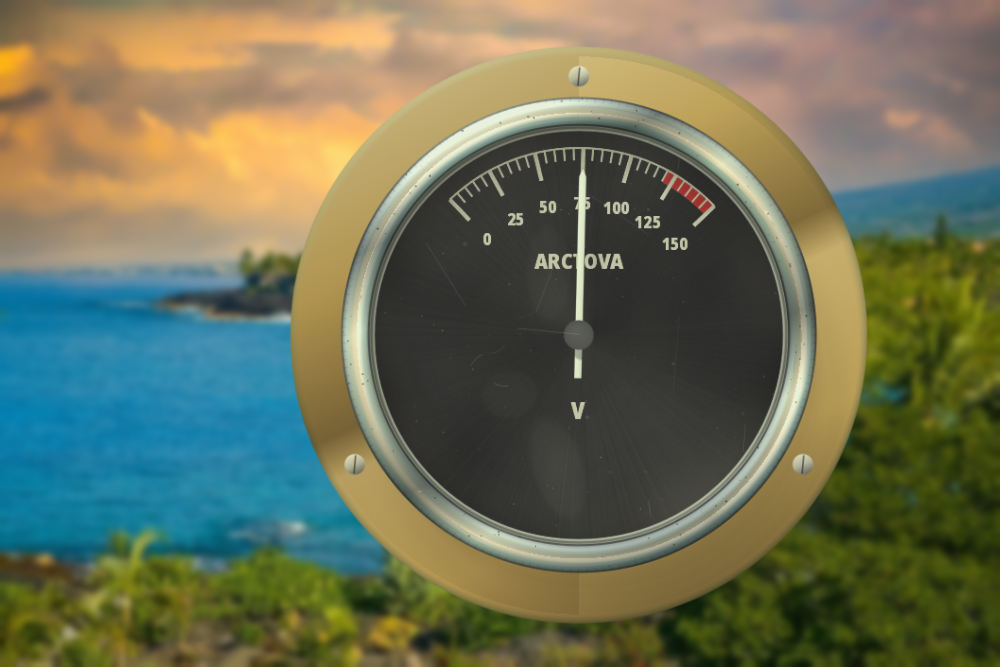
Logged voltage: 75 V
